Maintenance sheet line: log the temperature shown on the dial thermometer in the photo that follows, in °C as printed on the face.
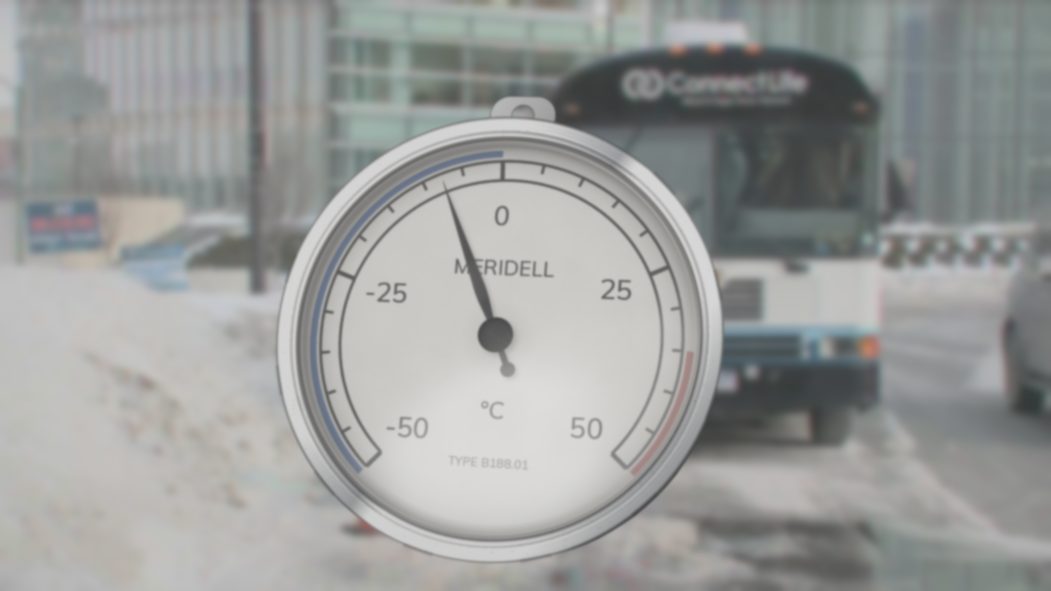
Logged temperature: -7.5 °C
